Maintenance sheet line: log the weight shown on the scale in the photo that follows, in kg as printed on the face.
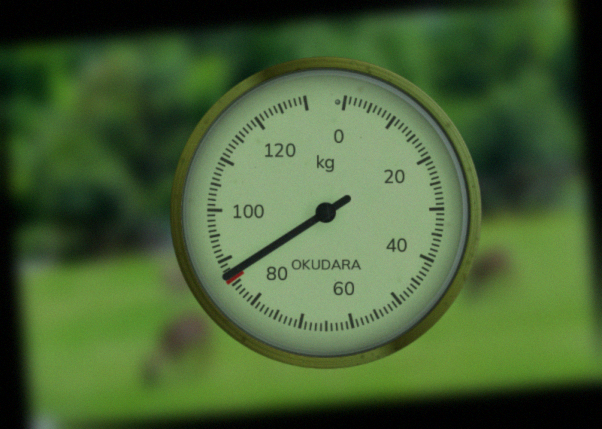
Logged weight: 87 kg
